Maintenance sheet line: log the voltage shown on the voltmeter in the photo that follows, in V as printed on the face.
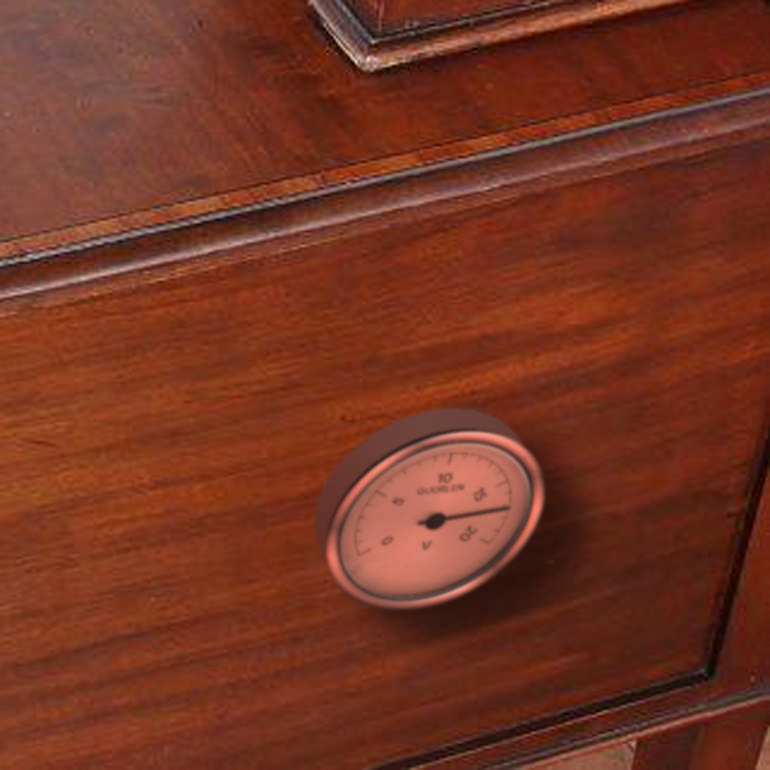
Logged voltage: 17 V
